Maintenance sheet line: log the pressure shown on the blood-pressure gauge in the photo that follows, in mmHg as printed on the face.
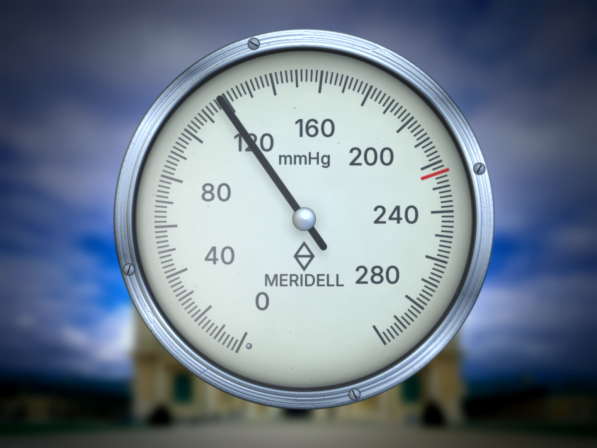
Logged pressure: 118 mmHg
